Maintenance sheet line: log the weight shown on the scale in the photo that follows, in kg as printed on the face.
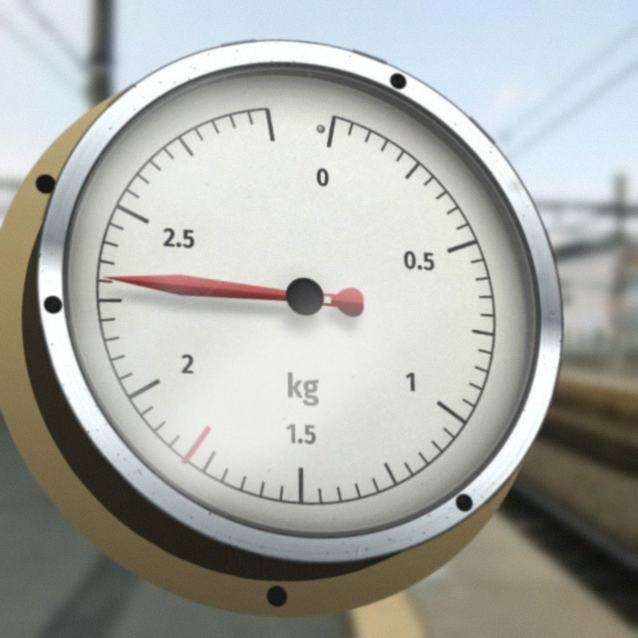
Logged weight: 2.3 kg
